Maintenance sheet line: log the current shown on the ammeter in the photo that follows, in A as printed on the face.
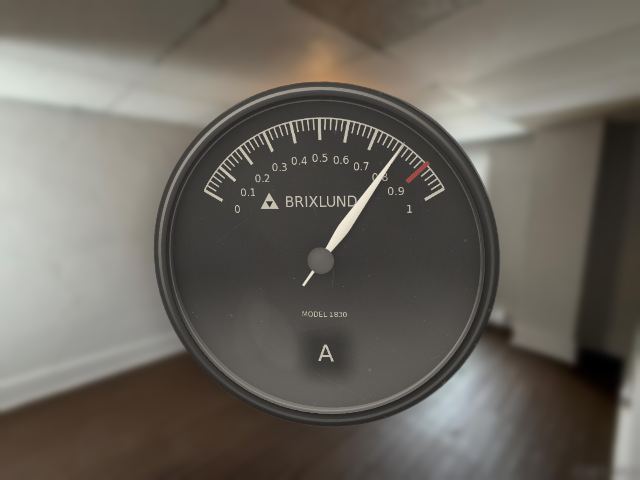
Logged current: 0.8 A
